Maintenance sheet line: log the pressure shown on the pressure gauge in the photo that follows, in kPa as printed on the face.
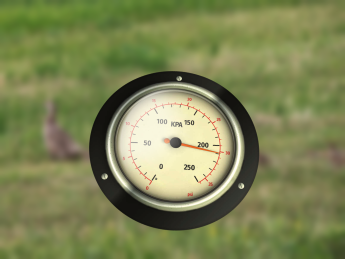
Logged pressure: 210 kPa
